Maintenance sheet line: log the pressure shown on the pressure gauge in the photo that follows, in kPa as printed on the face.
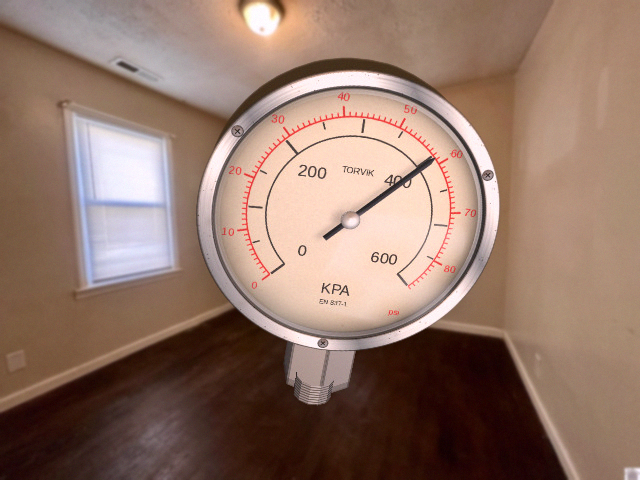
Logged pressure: 400 kPa
